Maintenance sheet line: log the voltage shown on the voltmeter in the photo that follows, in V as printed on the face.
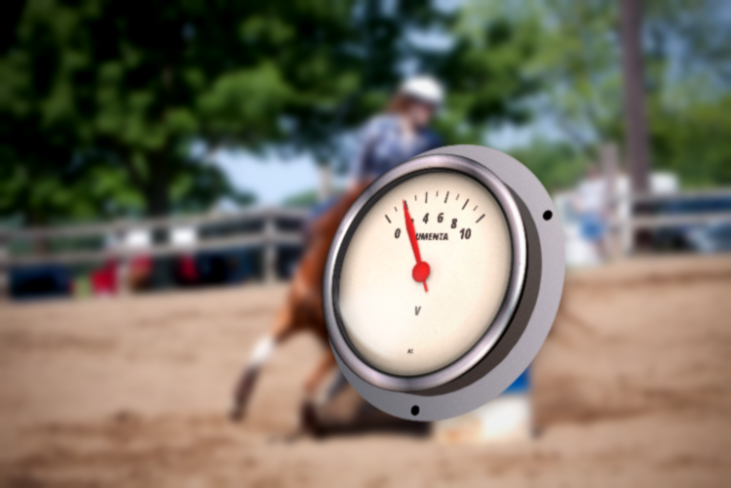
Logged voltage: 2 V
